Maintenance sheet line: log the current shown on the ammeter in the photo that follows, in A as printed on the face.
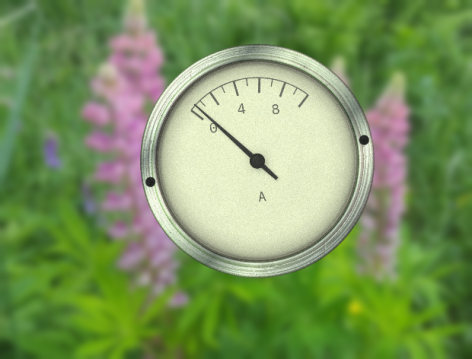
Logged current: 0.5 A
